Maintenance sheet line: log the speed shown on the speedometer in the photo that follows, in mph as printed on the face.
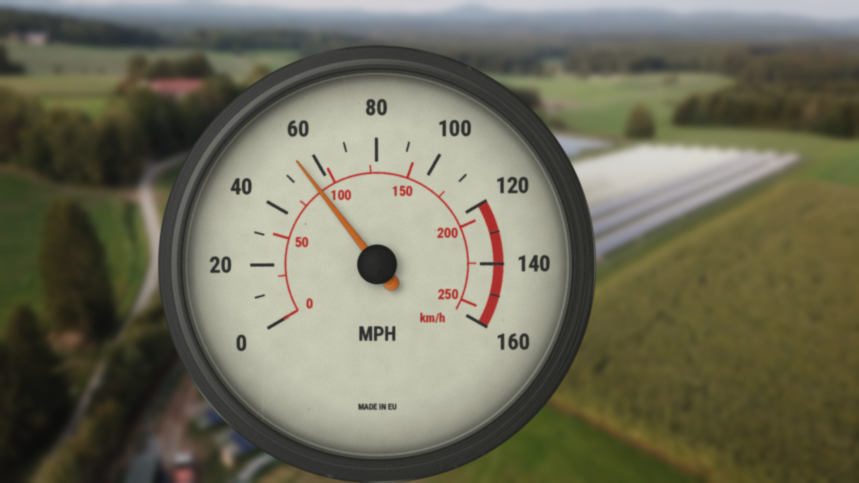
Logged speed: 55 mph
